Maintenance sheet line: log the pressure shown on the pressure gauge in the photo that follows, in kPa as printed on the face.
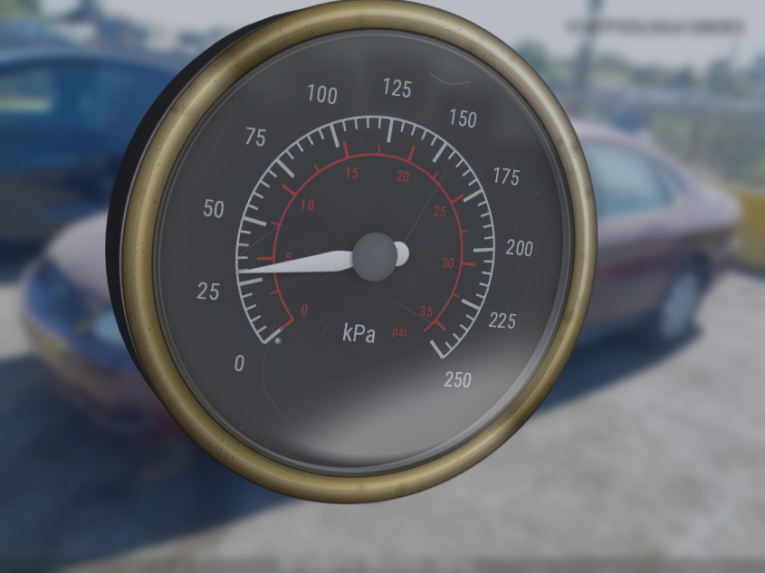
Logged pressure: 30 kPa
